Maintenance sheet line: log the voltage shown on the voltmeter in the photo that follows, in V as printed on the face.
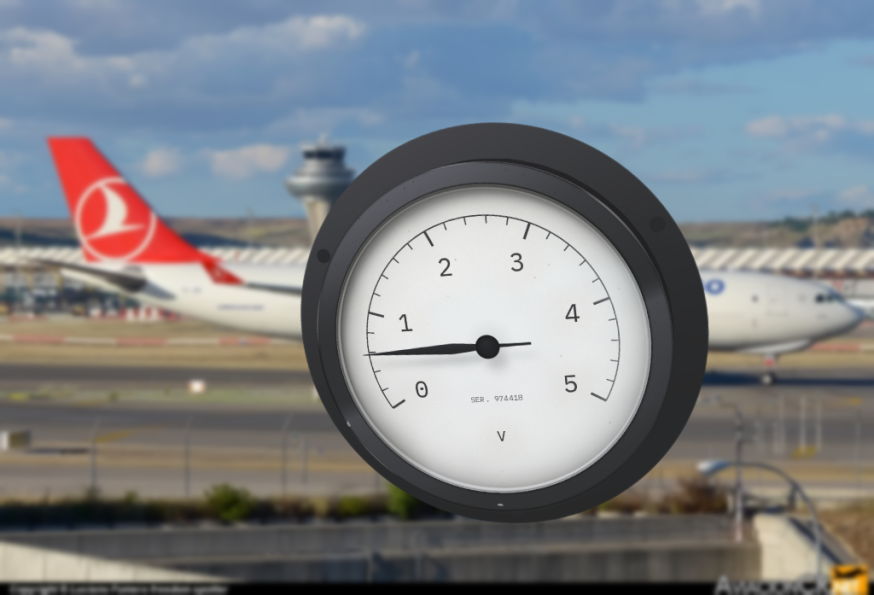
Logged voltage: 0.6 V
